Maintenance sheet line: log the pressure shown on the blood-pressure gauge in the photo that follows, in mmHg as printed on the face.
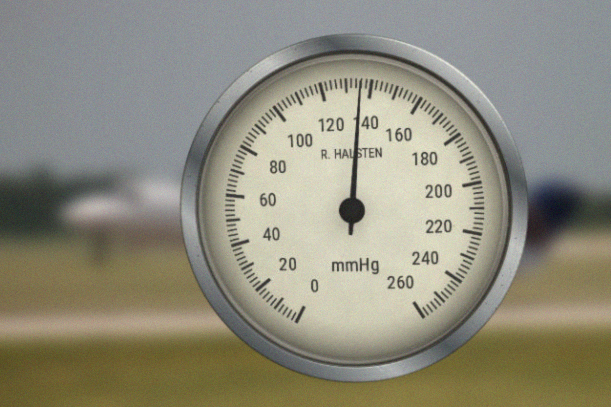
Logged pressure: 136 mmHg
